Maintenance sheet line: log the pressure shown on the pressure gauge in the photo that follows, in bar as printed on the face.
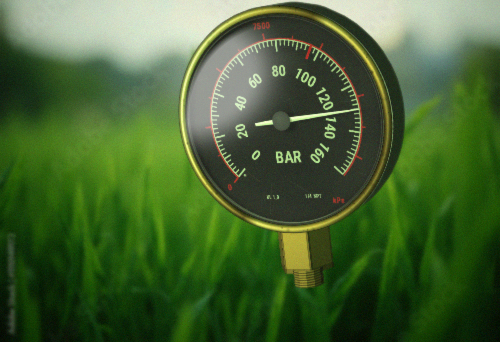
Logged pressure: 130 bar
